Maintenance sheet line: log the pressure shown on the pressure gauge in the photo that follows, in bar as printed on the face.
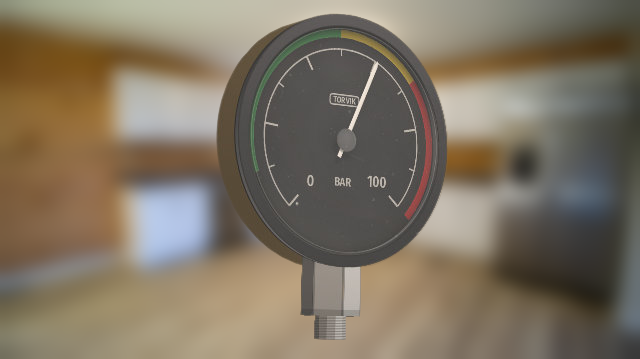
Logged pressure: 60 bar
